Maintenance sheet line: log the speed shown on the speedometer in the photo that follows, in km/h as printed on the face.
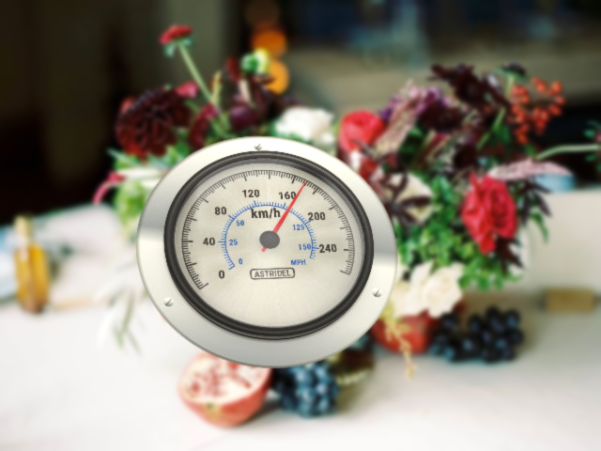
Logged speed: 170 km/h
